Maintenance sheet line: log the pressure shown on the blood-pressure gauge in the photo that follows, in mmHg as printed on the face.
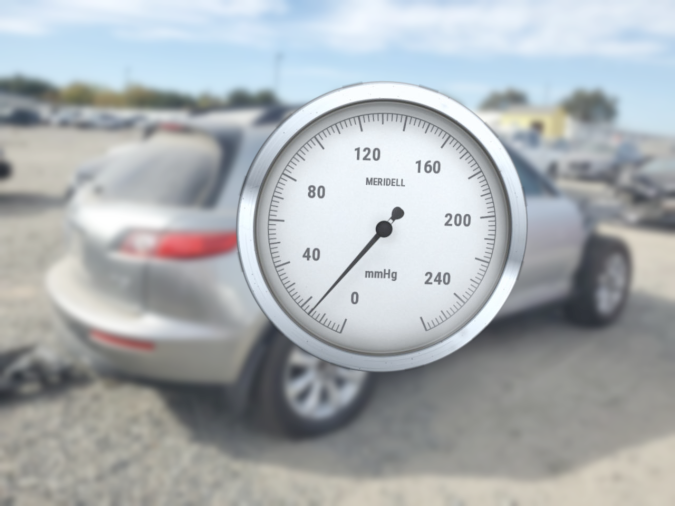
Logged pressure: 16 mmHg
